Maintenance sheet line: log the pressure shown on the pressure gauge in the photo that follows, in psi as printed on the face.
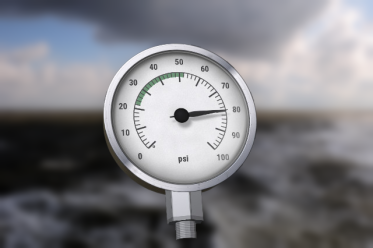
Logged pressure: 80 psi
